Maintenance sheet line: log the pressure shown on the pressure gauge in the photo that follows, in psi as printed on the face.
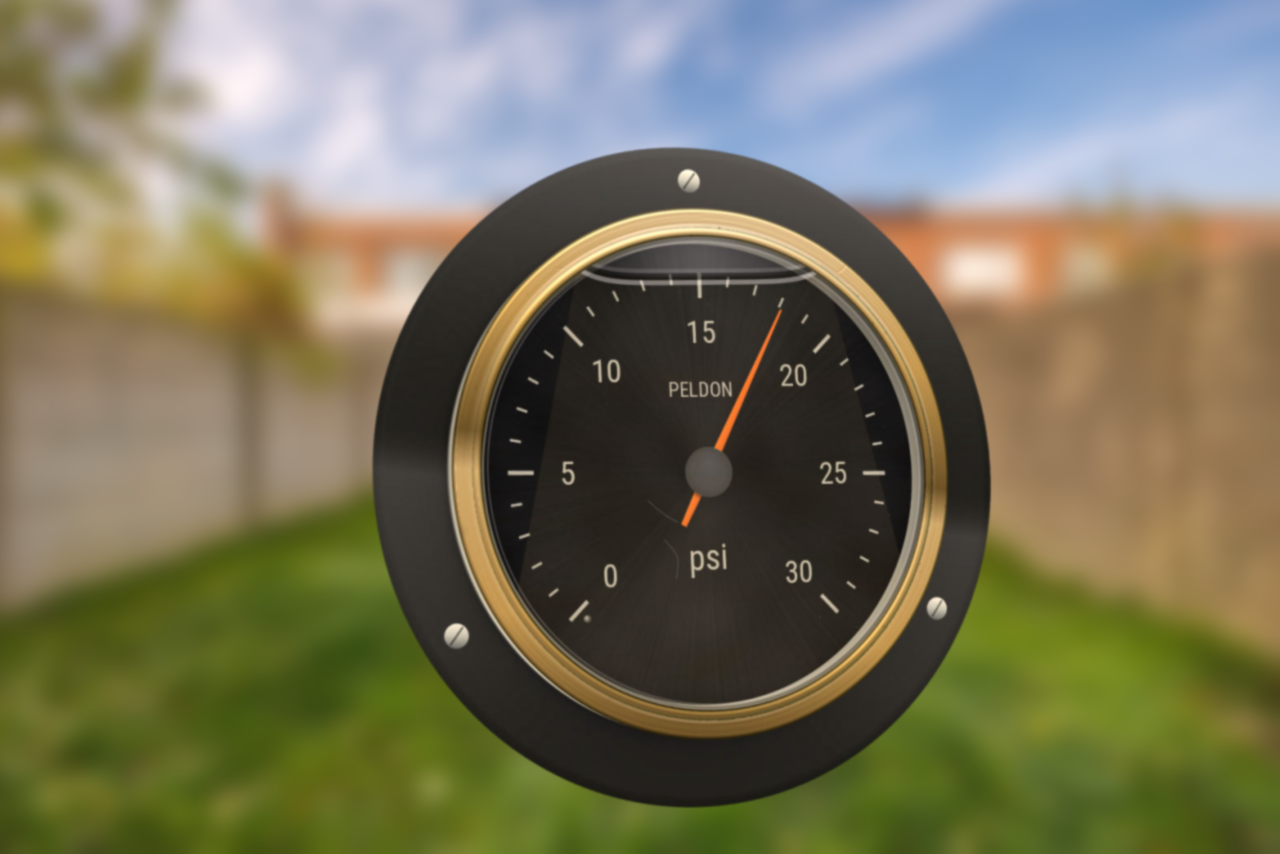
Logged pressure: 18 psi
